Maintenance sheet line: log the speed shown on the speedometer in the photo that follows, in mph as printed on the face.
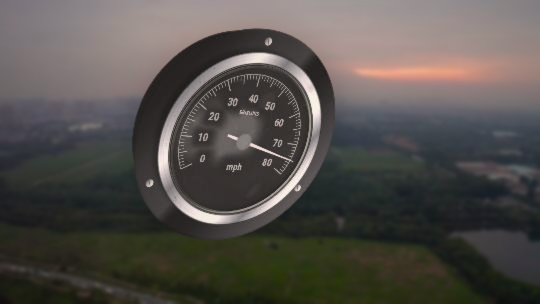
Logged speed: 75 mph
